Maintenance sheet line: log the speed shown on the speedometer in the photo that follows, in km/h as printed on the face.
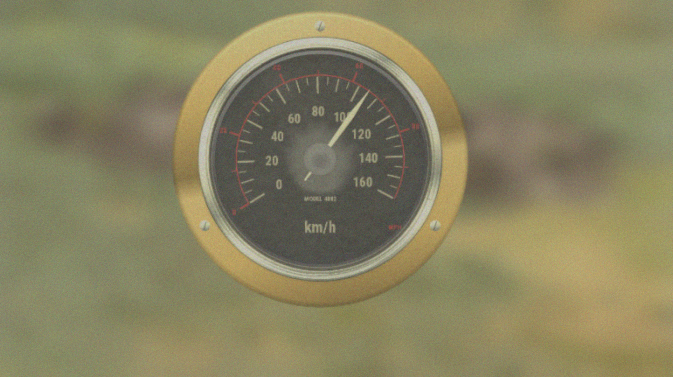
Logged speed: 105 km/h
